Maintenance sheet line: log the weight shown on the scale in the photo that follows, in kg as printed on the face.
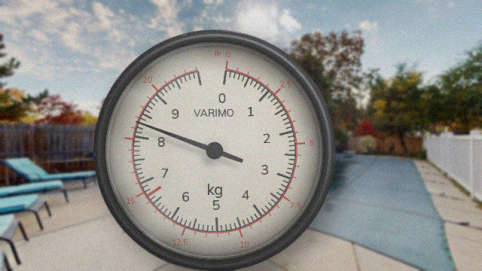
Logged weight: 8.3 kg
